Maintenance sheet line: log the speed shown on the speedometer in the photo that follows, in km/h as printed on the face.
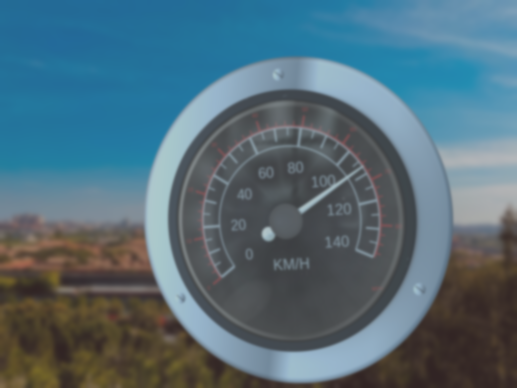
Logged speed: 107.5 km/h
